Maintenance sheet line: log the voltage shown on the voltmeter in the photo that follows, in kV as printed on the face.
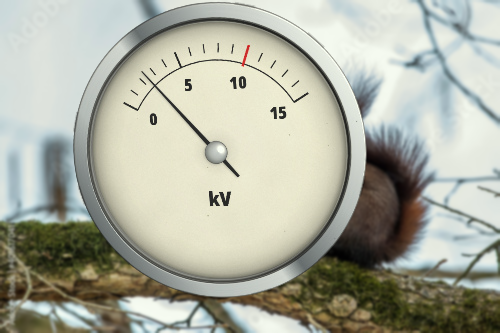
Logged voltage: 2.5 kV
